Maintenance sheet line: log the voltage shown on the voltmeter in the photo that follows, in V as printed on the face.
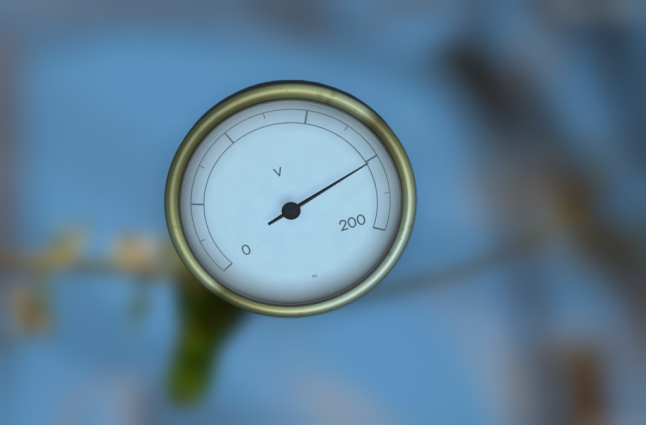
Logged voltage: 160 V
